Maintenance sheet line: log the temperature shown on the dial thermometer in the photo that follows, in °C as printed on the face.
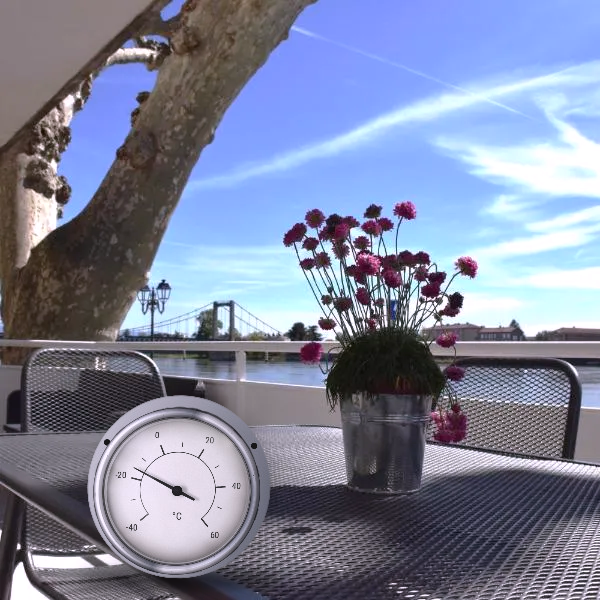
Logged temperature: -15 °C
